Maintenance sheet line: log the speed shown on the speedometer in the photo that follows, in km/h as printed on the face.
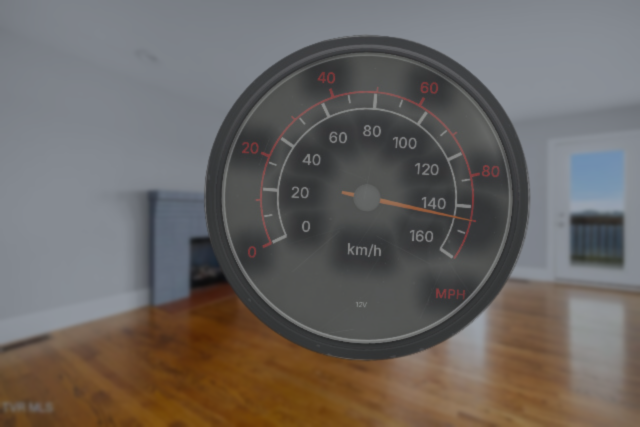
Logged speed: 145 km/h
